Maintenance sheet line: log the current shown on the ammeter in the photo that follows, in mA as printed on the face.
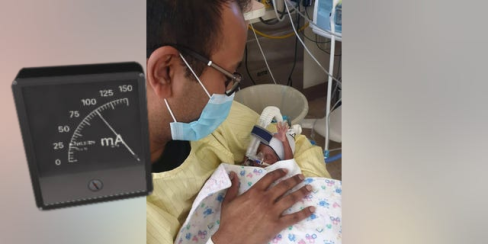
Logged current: 100 mA
